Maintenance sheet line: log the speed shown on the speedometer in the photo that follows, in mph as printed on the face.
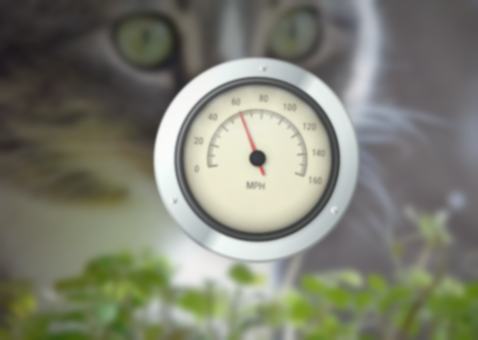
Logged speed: 60 mph
